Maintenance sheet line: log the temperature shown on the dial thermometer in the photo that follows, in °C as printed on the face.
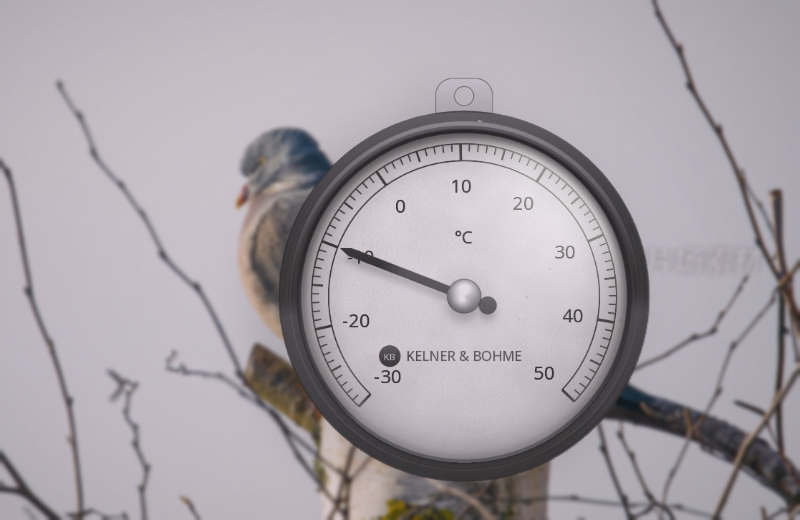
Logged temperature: -10 °C
